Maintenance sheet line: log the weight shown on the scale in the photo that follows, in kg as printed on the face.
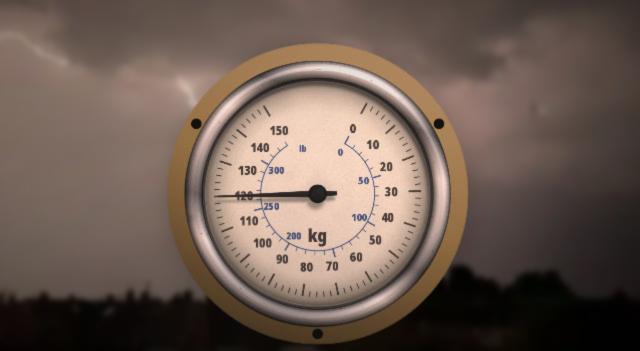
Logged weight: 120 kg
